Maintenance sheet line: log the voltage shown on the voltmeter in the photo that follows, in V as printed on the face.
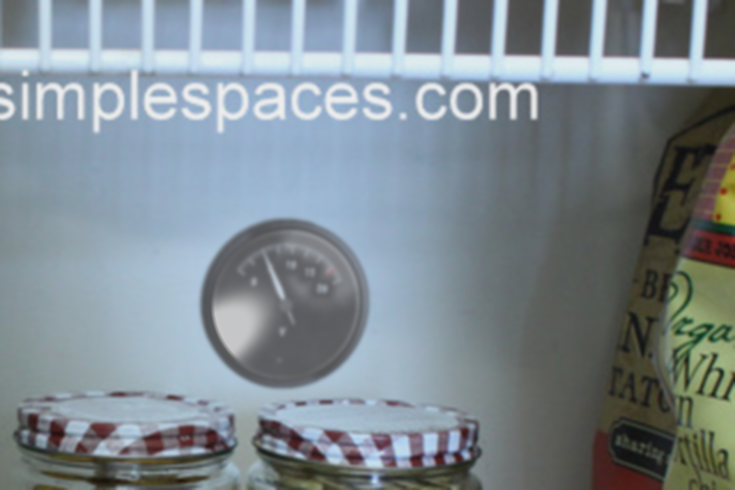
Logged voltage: 5 V
